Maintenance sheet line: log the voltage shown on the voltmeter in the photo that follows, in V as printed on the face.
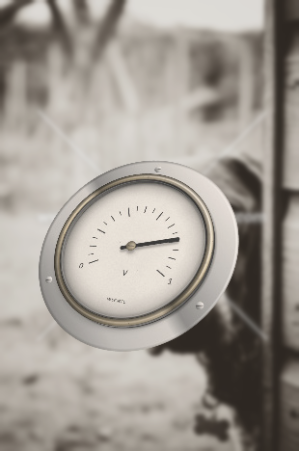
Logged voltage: 0.8 V
